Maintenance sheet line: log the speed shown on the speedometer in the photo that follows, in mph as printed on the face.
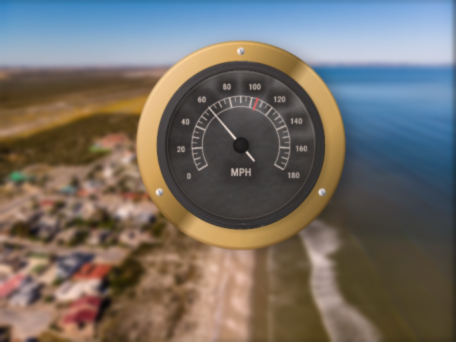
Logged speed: 60 mph
